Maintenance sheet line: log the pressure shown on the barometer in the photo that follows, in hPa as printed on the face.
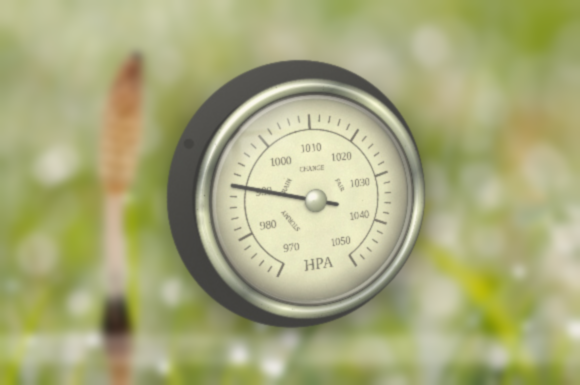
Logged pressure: 990 hPa
